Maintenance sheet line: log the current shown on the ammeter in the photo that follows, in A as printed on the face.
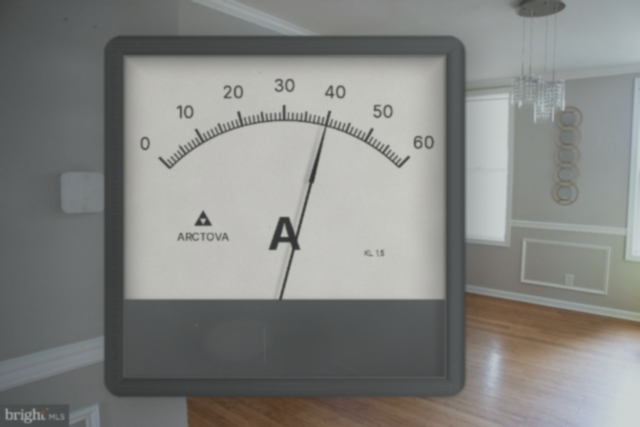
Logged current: 40 A
